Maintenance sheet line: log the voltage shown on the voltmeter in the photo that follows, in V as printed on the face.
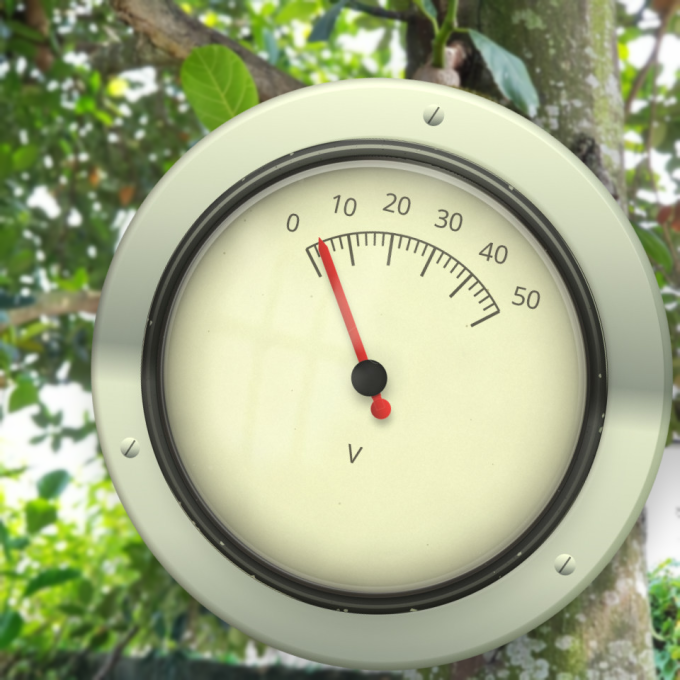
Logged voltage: 4 V
